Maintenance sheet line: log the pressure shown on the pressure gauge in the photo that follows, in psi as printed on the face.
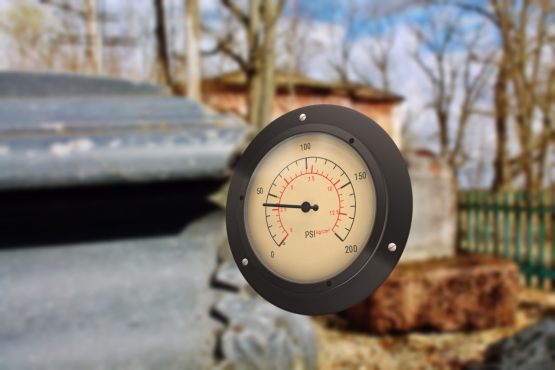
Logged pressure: 40 psi
